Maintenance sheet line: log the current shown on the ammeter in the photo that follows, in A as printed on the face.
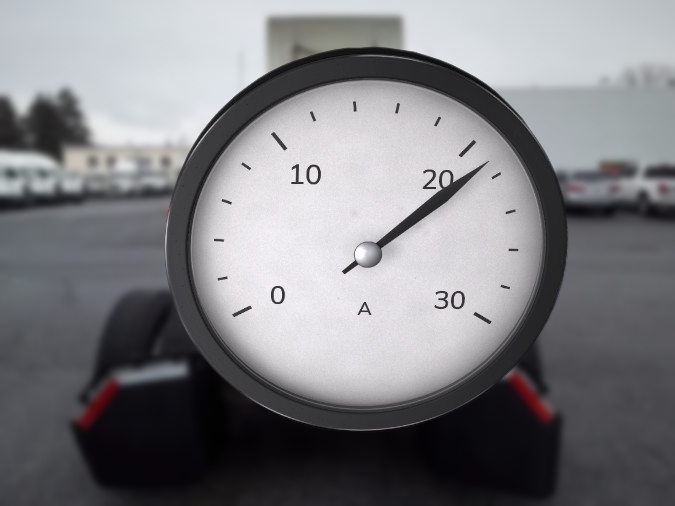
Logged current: 21 A
